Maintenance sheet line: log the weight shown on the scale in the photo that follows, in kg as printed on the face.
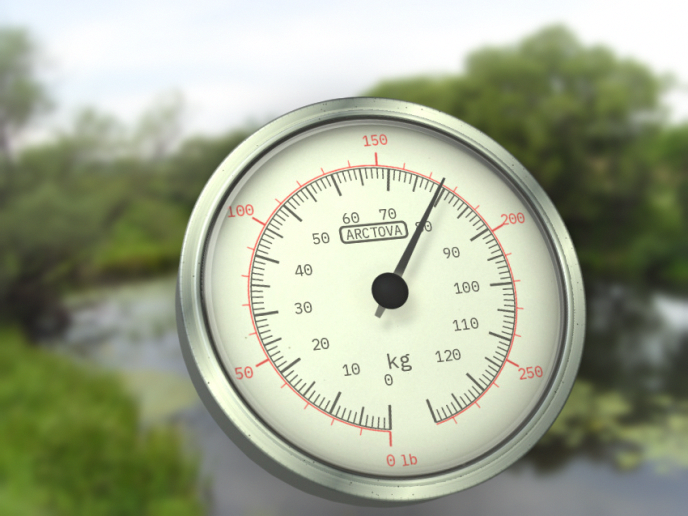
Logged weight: 79 kg
